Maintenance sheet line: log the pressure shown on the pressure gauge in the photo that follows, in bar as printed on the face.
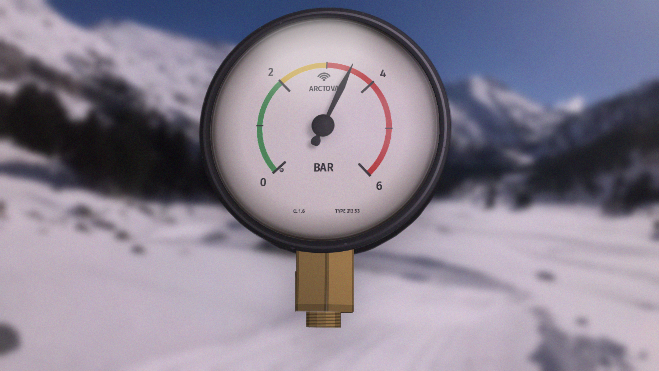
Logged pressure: 3.5 bar
